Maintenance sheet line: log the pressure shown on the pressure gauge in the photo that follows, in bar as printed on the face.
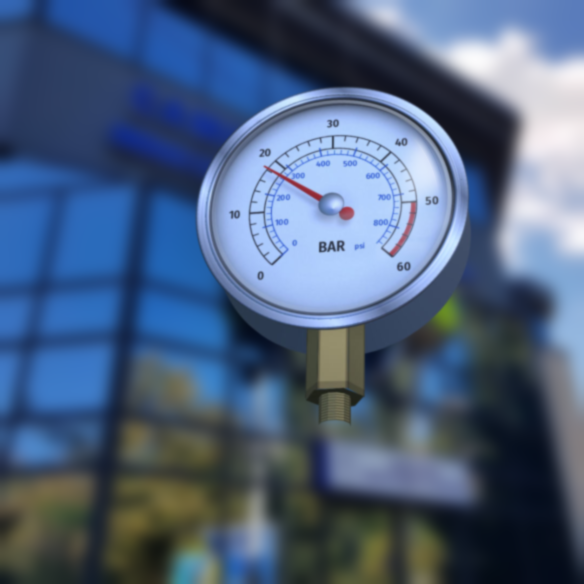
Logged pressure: 18 bar
